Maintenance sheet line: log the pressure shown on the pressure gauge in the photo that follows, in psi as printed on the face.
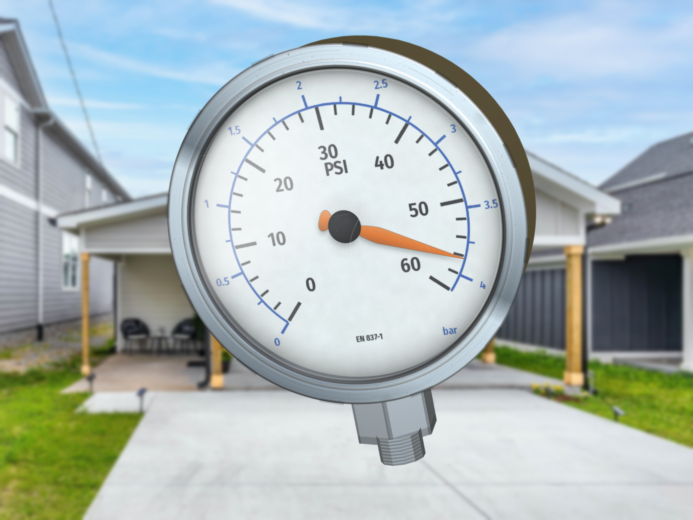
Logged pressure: 56 psi
